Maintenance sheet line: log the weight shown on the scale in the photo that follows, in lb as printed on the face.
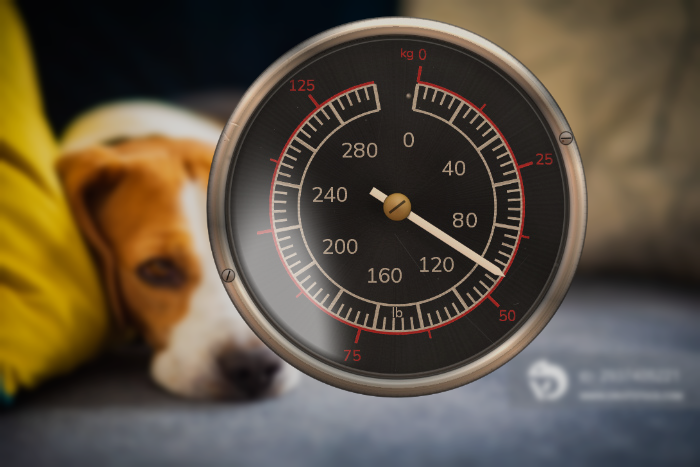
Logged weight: 100 lb
